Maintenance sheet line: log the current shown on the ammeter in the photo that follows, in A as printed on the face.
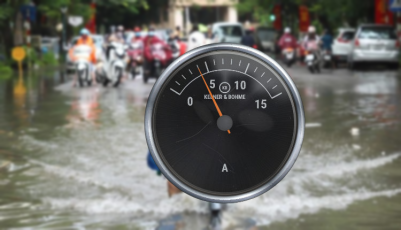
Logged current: 4 A
